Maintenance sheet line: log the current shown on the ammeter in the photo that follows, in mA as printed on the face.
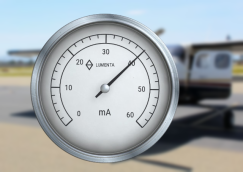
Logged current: 40 mA
